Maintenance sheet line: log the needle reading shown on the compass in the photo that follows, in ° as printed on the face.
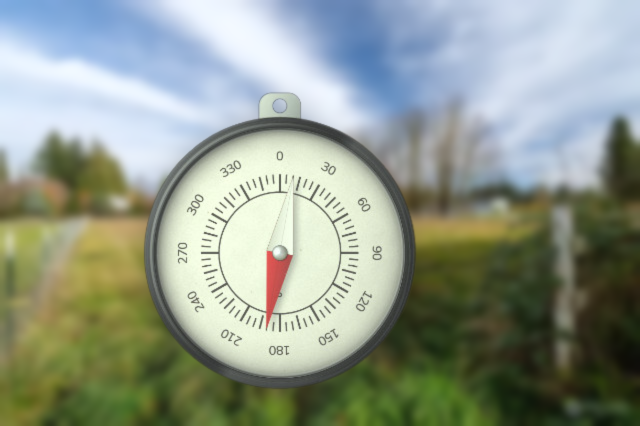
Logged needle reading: 190 °
